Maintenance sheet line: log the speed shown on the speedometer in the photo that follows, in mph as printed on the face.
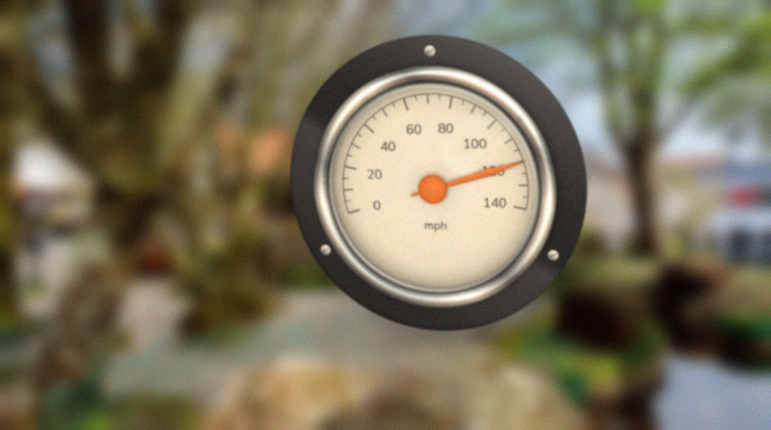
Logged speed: 120 mph
